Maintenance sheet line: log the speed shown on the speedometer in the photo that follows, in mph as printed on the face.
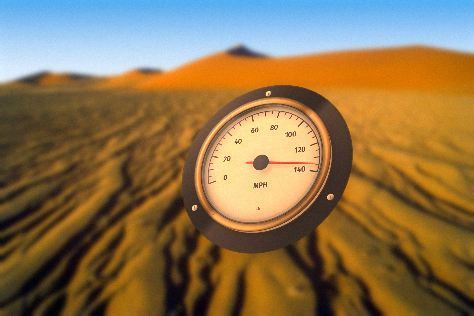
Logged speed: 135 mph
